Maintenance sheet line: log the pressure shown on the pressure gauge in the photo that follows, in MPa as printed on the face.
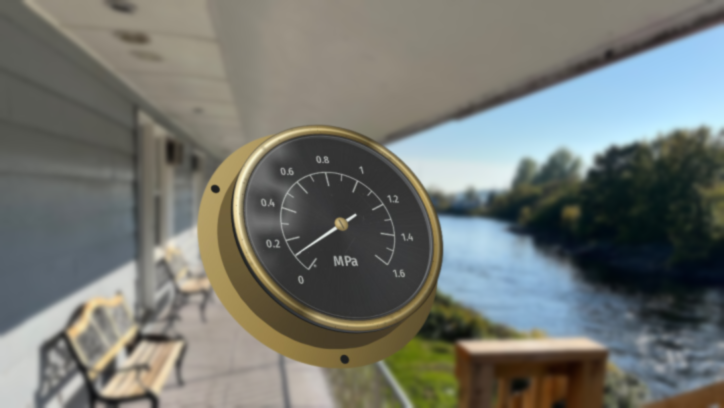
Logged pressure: 0.1 MPa
